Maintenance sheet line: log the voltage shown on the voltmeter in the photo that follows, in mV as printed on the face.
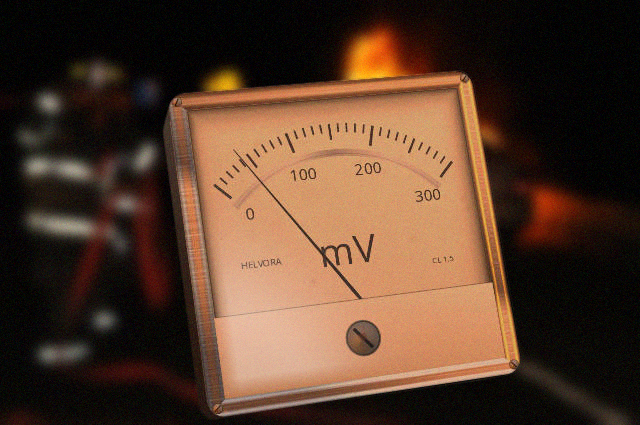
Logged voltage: 40 mV
